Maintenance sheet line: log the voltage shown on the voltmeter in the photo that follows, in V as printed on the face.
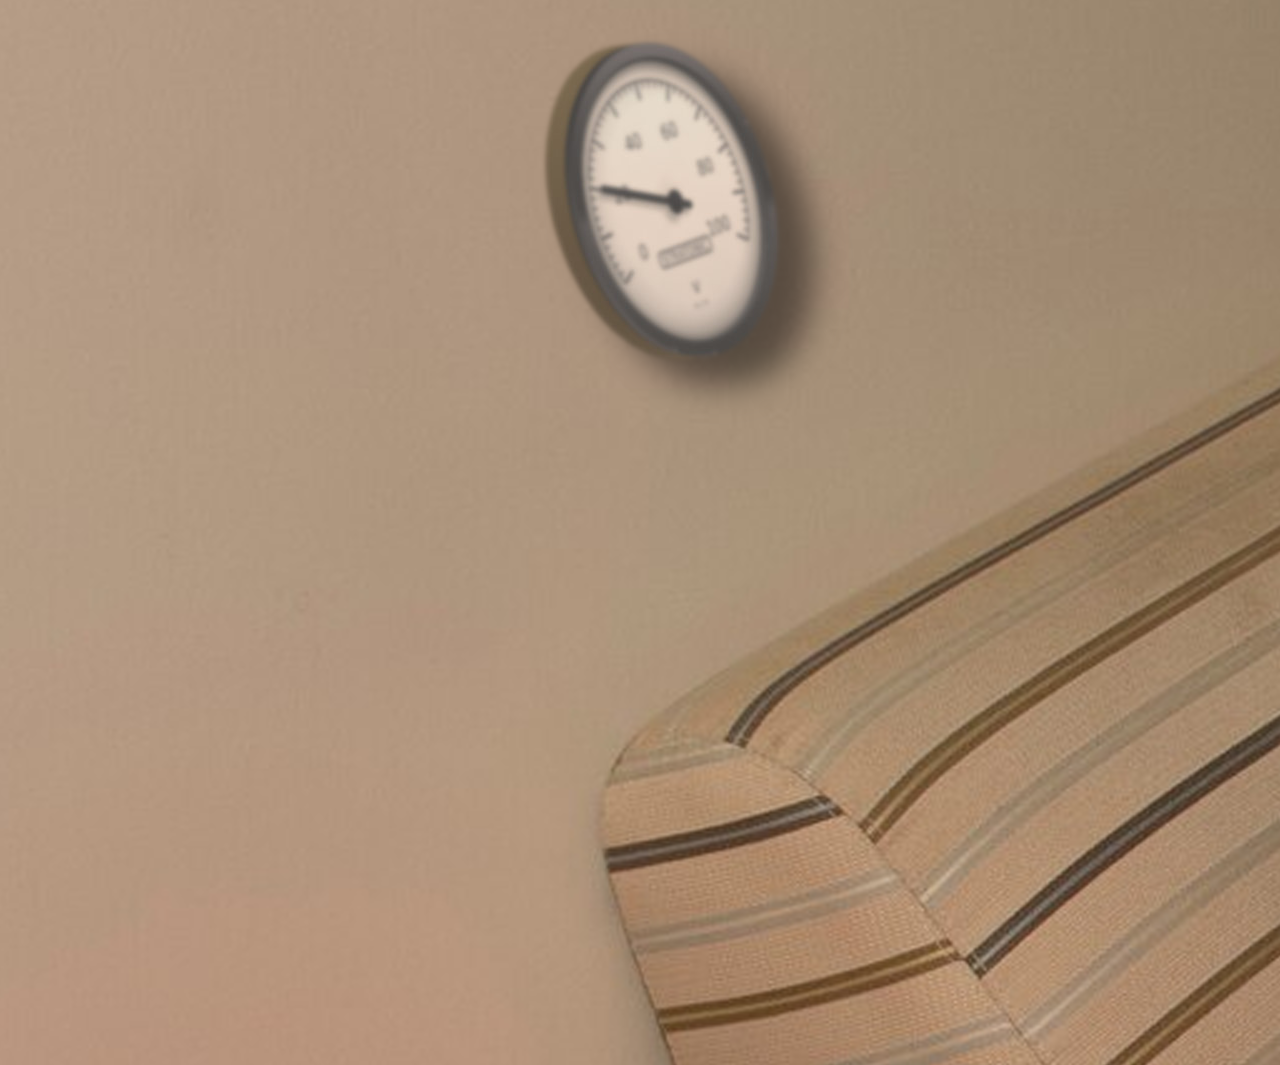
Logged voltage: 20 V
